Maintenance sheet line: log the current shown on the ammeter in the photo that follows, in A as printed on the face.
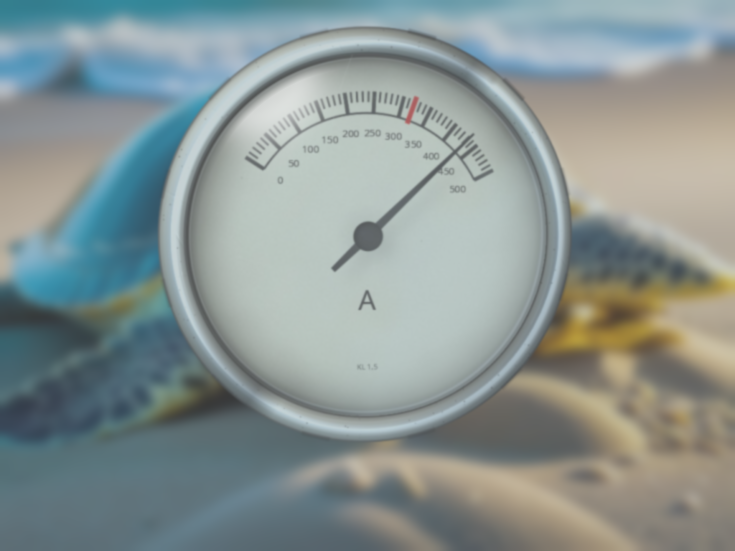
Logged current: 430 A
